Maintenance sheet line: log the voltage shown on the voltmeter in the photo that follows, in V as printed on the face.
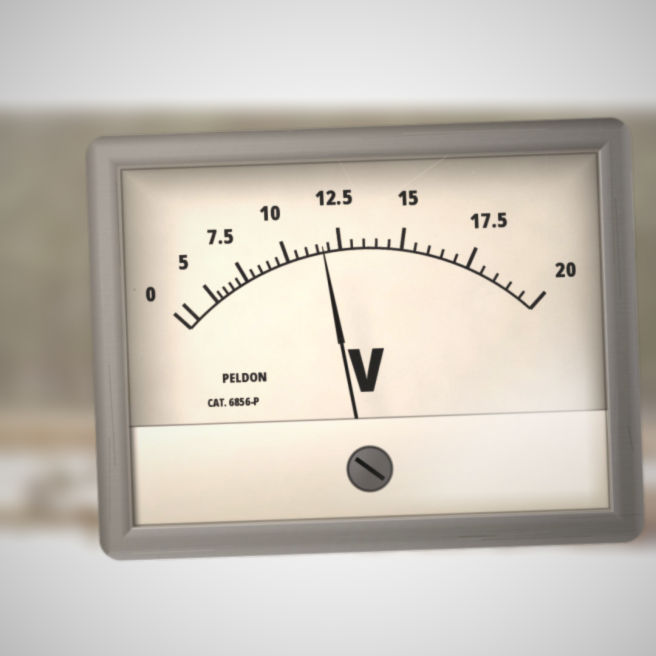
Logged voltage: 11.75 V
